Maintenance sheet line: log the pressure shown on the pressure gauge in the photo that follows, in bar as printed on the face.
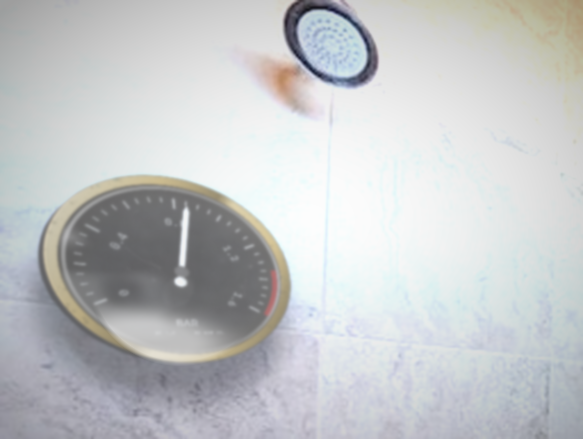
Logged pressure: 0.85 bar
